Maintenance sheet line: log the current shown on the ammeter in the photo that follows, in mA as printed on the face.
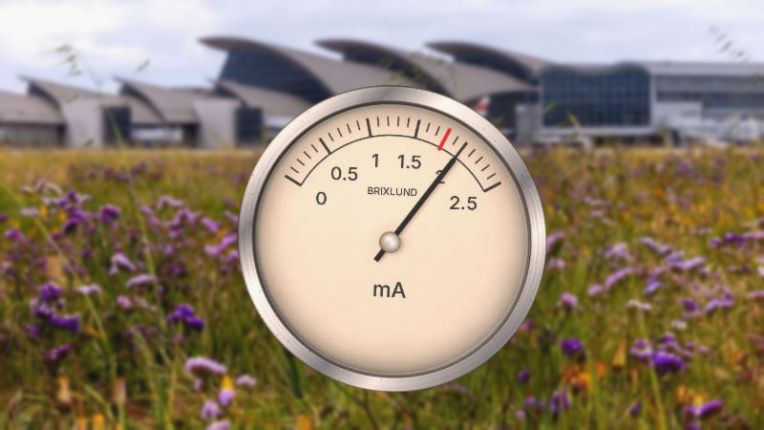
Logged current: 2 mA
